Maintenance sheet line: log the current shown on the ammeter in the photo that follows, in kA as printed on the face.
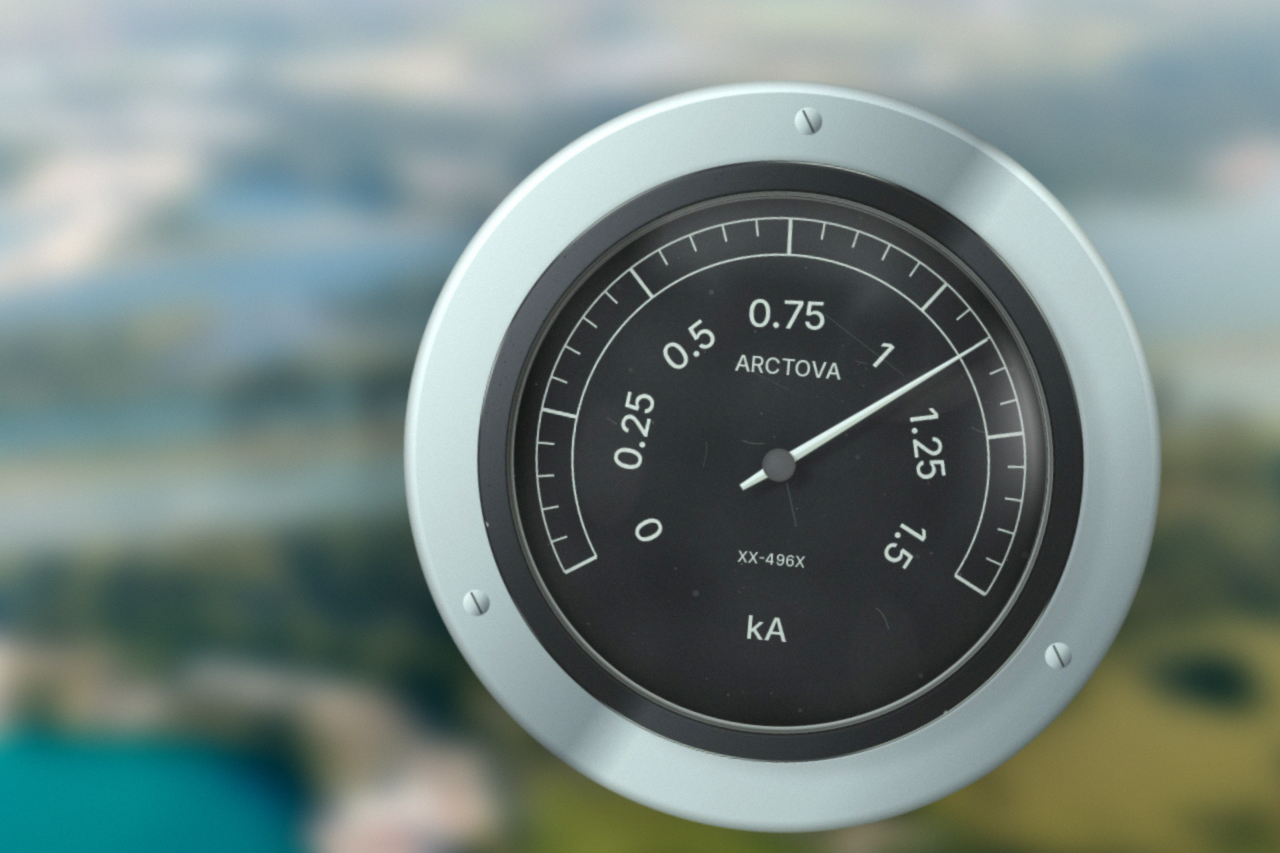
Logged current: 1.1 kA
